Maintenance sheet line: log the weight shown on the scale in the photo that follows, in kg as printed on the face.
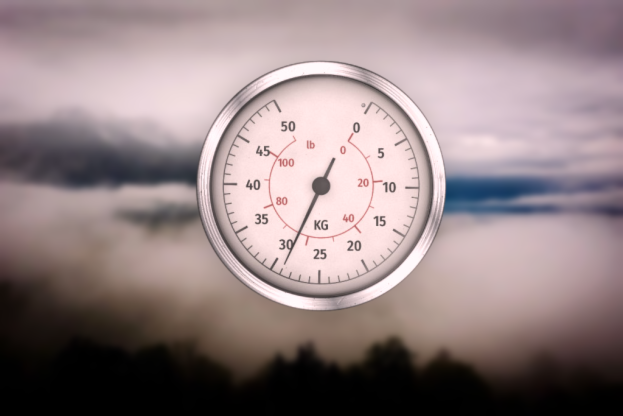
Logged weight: 29 kg
